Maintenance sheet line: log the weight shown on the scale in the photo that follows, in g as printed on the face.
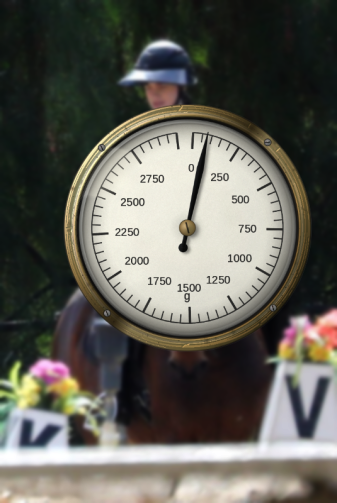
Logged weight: 75 g
